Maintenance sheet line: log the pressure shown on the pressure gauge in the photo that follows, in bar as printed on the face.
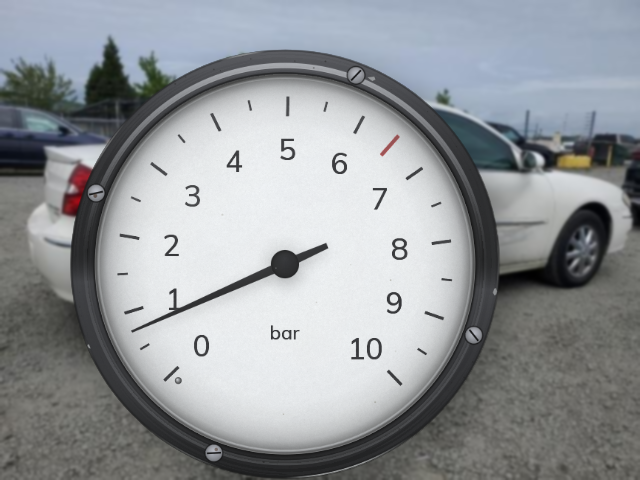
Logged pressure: 0.75 bar
